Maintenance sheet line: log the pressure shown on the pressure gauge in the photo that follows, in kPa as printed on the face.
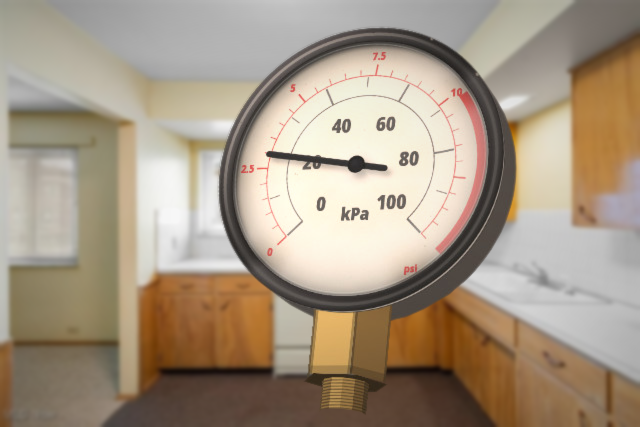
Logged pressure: 20 kPa
